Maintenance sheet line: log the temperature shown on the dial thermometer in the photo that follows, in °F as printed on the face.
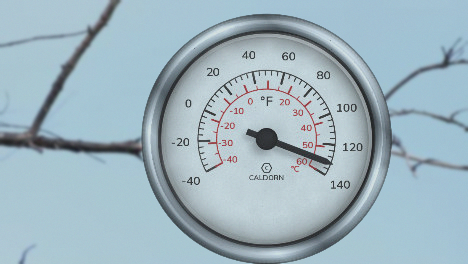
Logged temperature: 132 °F
